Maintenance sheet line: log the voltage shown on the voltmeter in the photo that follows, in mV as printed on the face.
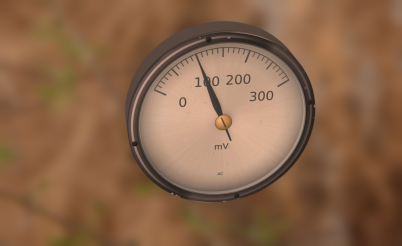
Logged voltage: 100 mV
